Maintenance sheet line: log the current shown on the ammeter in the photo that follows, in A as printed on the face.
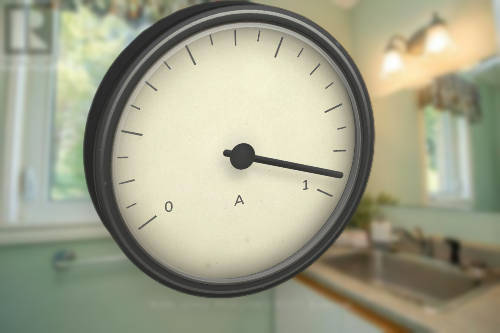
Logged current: 0.95 A
